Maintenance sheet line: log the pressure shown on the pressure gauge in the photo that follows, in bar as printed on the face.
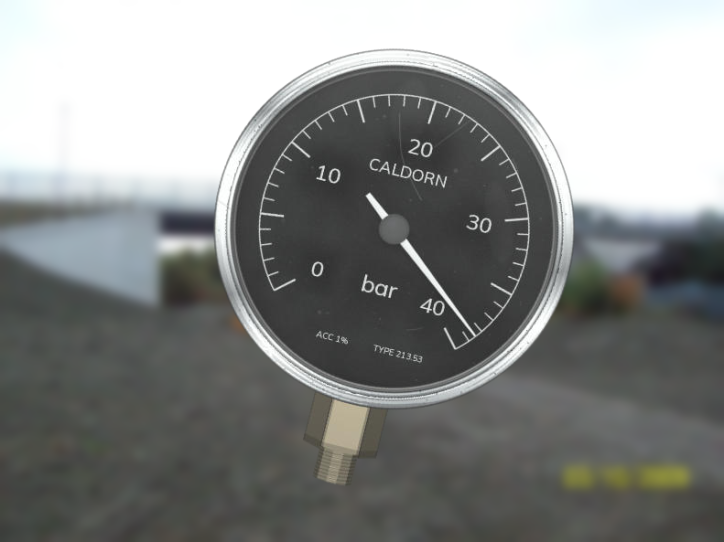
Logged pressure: 38.5 bar
